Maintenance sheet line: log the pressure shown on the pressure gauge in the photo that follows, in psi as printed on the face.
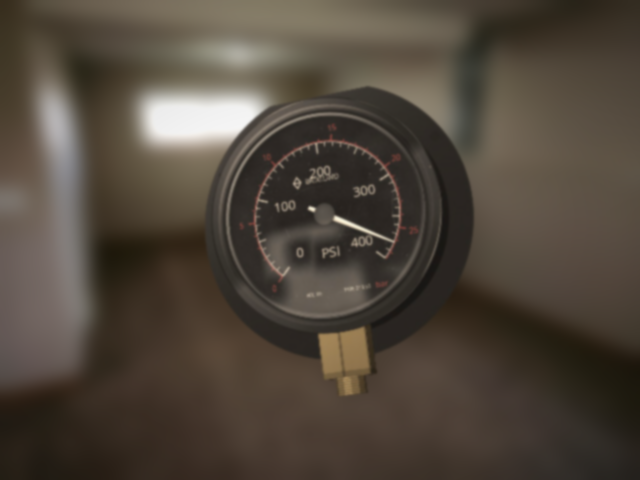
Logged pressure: 380 psi
